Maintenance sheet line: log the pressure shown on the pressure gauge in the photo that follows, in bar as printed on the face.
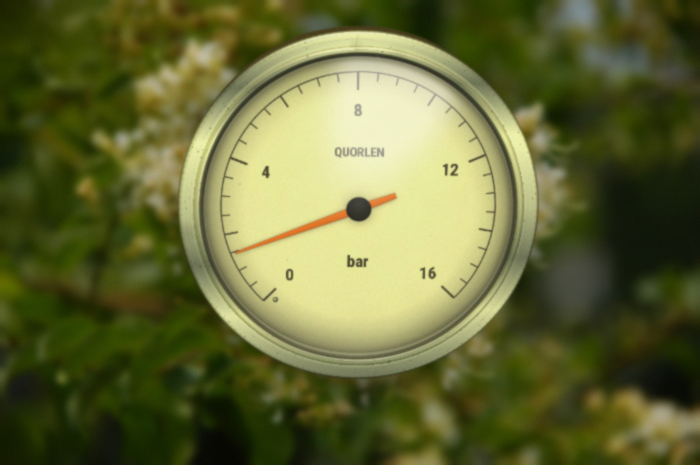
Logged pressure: 1.5 bar
